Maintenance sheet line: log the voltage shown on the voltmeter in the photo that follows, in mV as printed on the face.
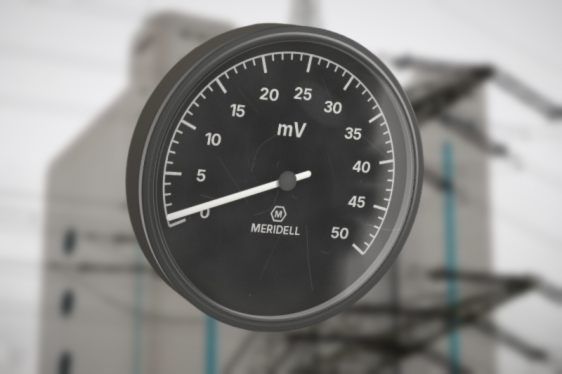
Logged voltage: 1 mV
